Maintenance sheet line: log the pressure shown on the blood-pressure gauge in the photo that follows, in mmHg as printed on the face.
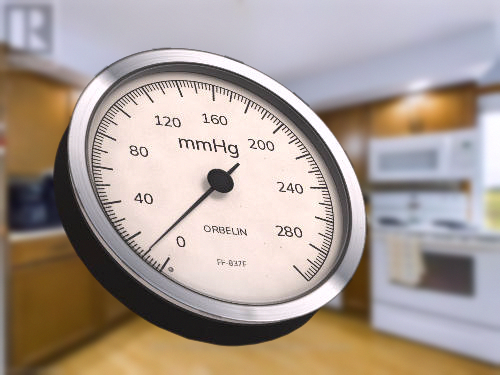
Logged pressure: 10 mmHg
